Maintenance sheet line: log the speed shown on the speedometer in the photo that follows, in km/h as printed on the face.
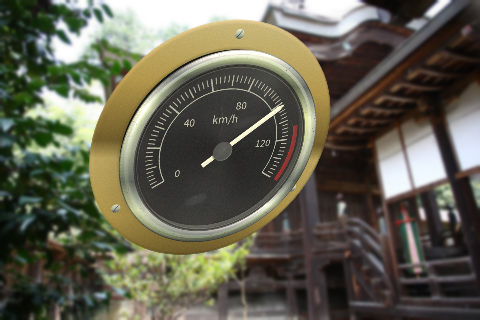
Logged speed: 100 km/h
